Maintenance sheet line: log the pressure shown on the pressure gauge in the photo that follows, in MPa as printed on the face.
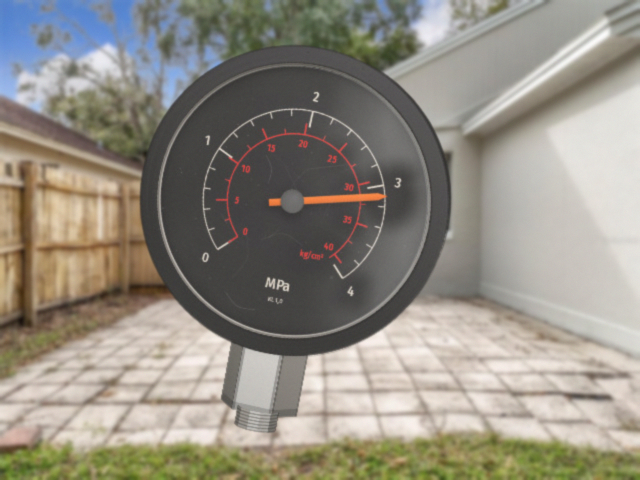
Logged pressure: 3.1 MPa
